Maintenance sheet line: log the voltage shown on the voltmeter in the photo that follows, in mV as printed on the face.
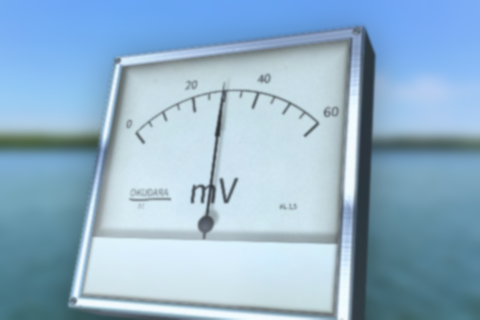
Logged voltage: 30 mV
